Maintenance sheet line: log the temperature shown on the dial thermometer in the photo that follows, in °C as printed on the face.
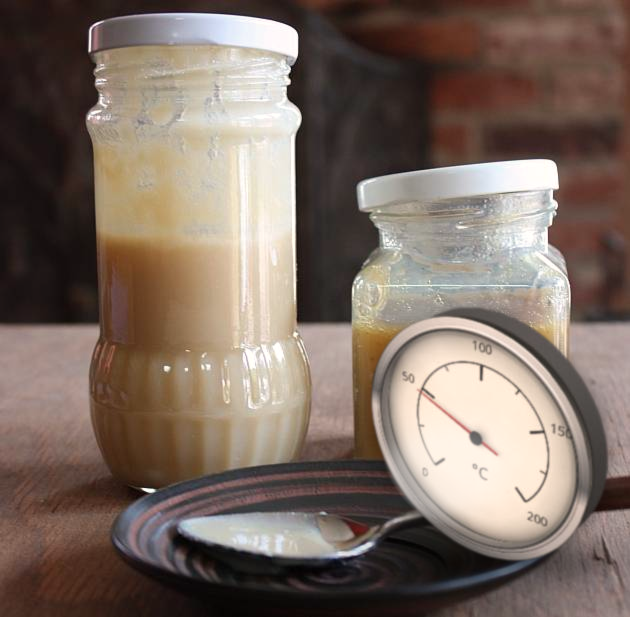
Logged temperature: 50 °C
